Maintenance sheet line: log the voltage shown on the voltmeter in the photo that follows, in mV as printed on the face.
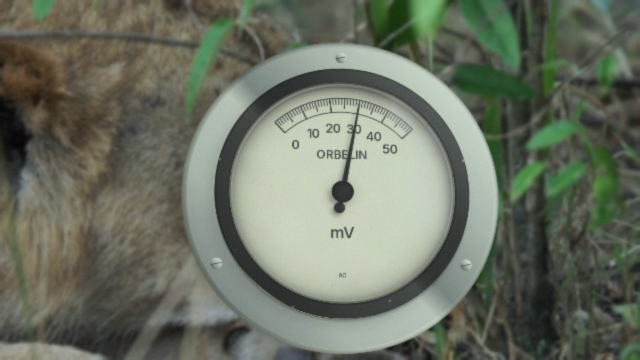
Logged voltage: 30 mV
